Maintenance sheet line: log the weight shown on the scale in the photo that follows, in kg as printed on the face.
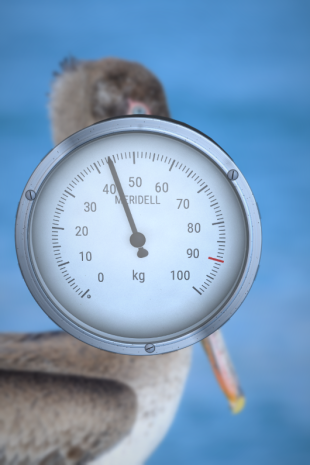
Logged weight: 44 kg
